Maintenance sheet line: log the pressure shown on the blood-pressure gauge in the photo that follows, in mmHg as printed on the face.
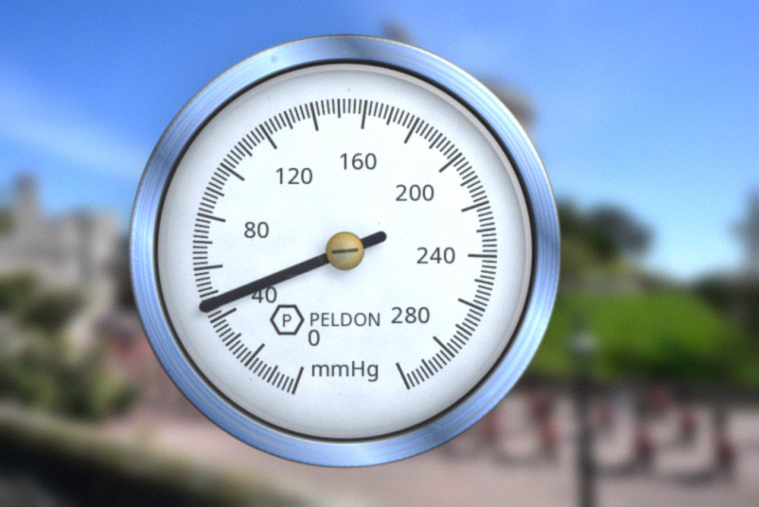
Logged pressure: 46 mmHg
